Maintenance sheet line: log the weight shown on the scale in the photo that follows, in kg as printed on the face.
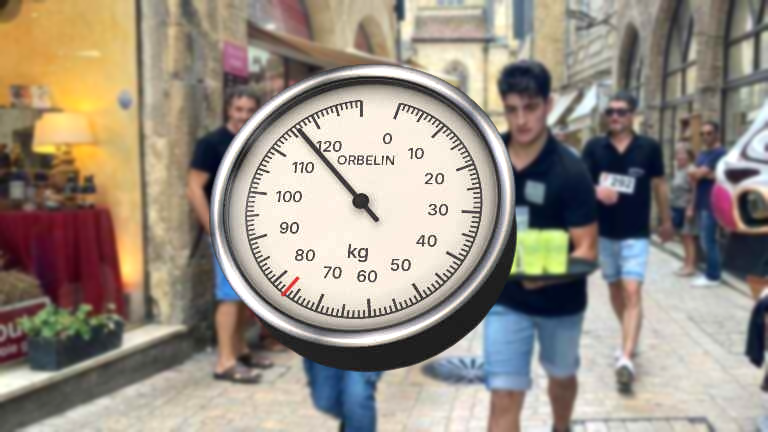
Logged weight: 116 kg
